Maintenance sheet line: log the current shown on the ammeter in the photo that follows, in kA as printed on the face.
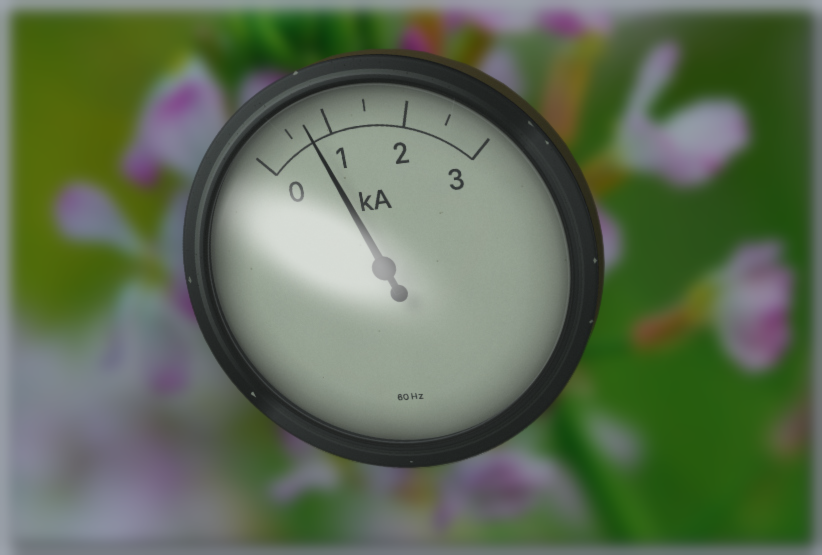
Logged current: 0.75 kA
